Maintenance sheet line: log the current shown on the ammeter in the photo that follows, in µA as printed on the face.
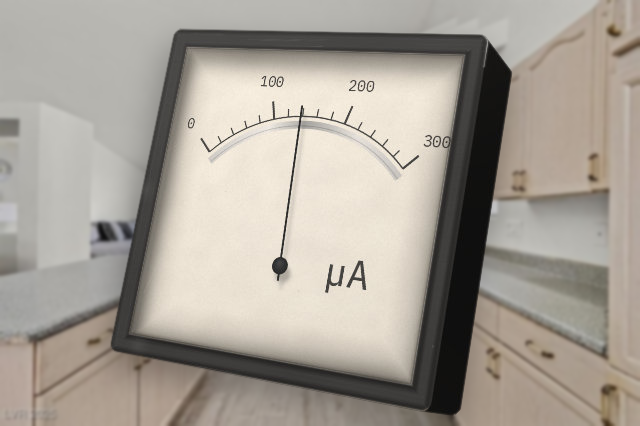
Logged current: 140 µA
